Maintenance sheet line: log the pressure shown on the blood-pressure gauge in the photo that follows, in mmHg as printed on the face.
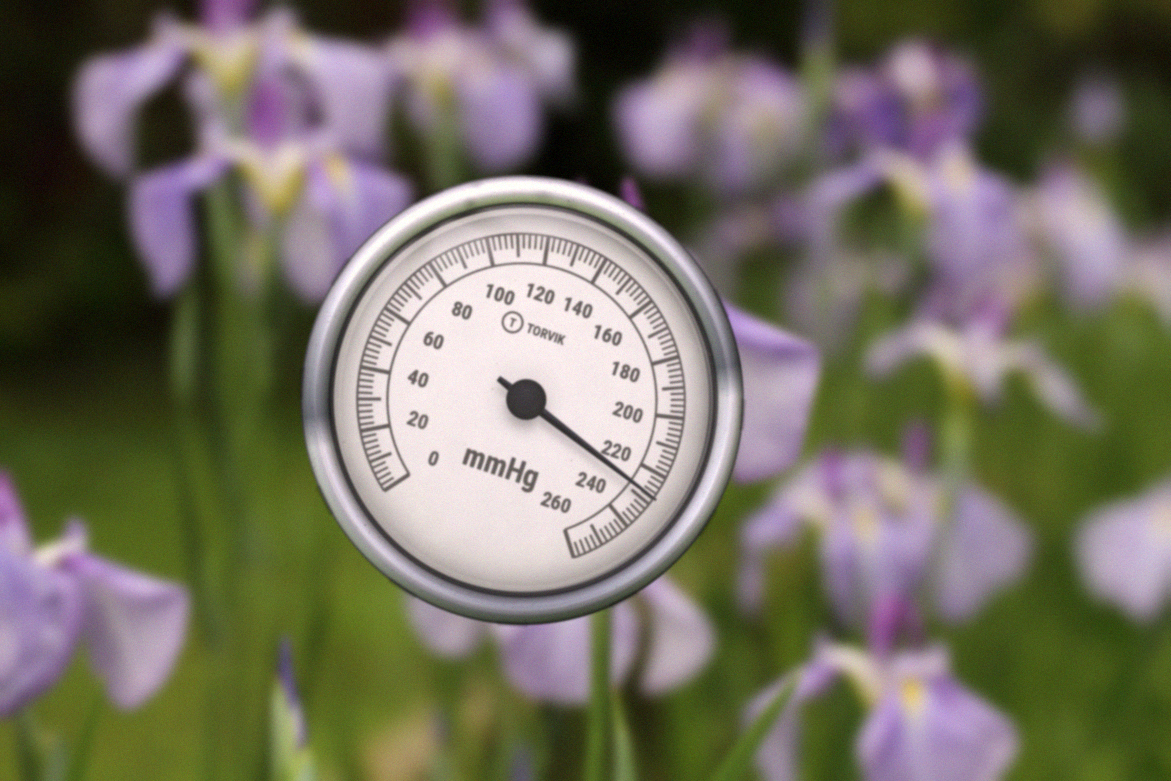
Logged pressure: 228 mmHg
